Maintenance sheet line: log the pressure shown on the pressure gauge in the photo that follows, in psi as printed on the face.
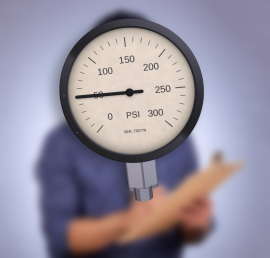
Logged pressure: 50 psi
